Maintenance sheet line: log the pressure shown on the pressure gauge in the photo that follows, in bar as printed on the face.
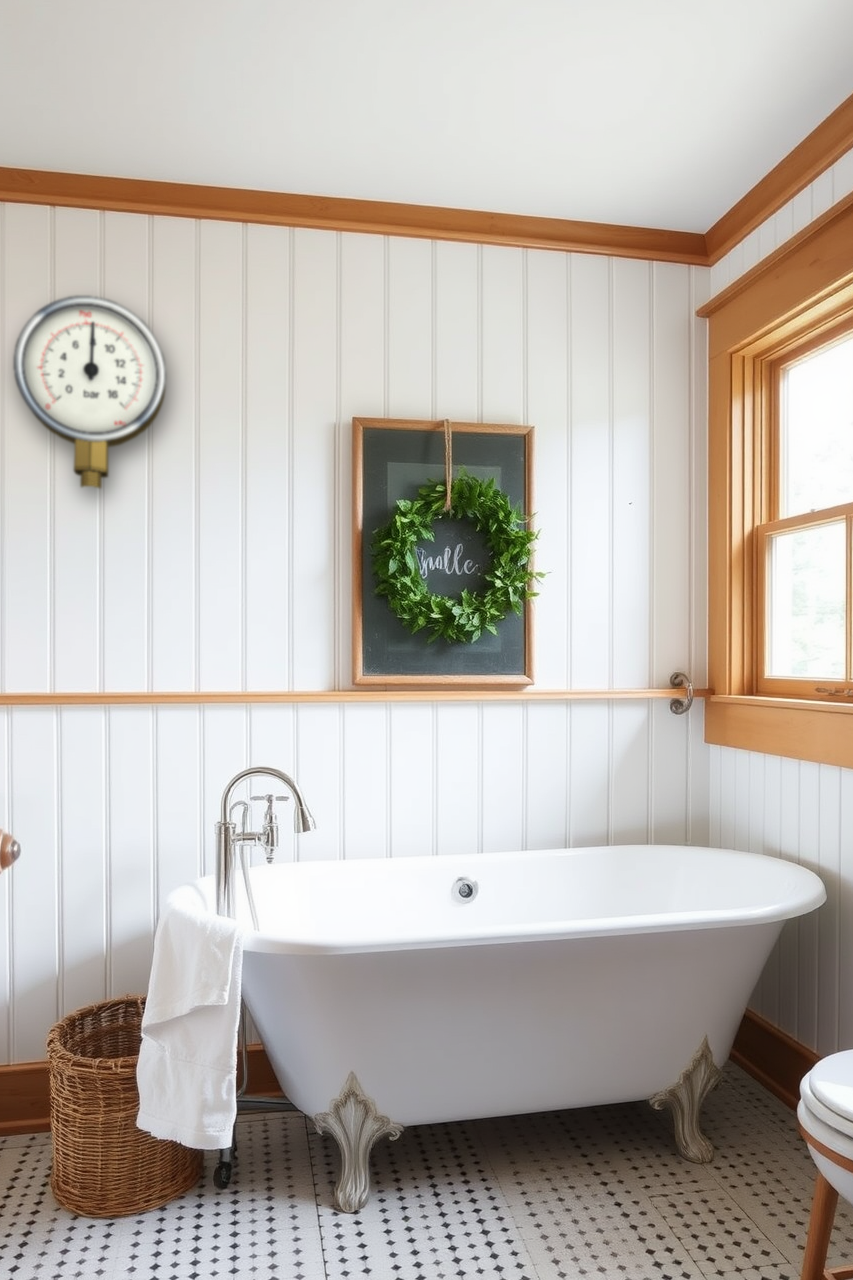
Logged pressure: 8 bar
